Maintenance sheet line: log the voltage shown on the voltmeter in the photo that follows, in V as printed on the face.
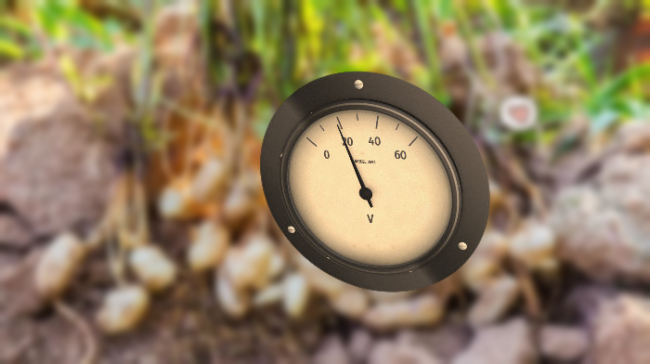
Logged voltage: 20 V
